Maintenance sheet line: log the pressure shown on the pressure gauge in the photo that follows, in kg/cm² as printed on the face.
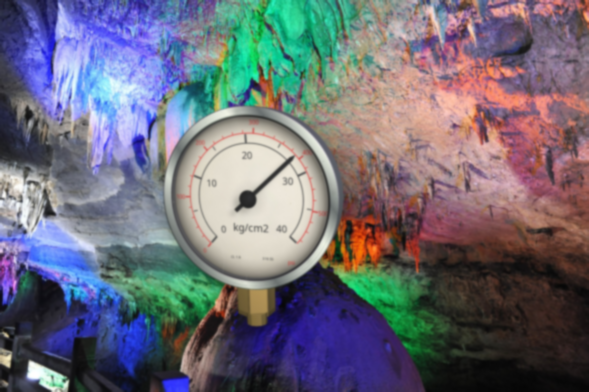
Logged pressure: 27.5 kg/cm²
